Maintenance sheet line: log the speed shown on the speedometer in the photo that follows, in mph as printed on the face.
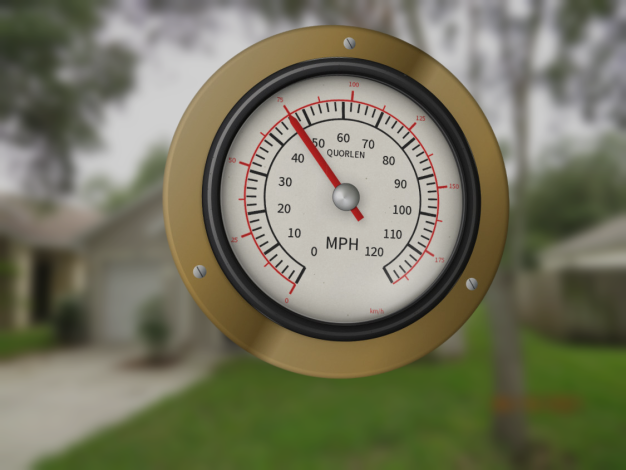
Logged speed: 46 mph
